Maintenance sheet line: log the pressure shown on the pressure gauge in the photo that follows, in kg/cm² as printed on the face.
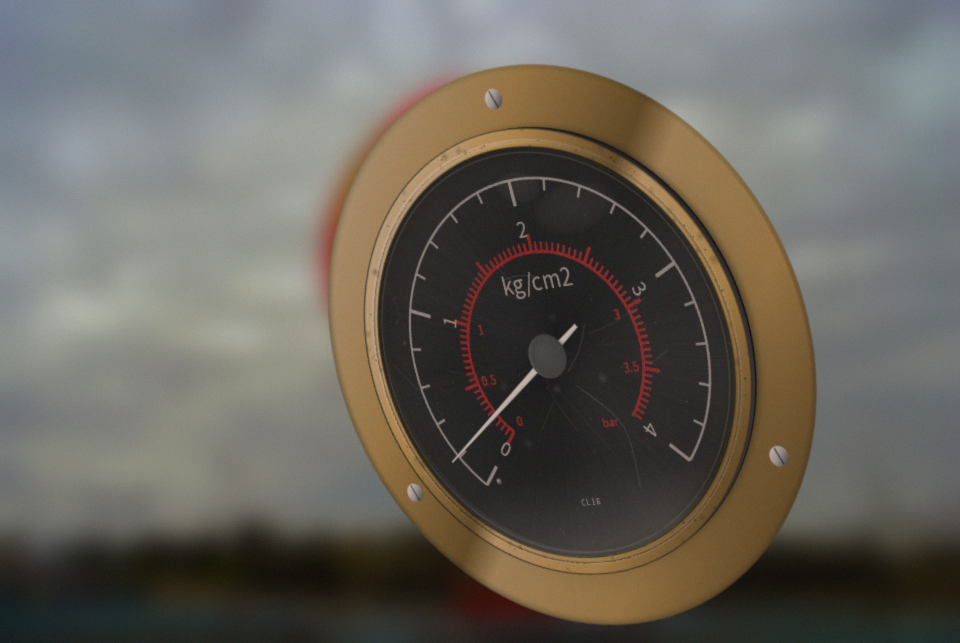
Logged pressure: 0.2 kg/cm²
